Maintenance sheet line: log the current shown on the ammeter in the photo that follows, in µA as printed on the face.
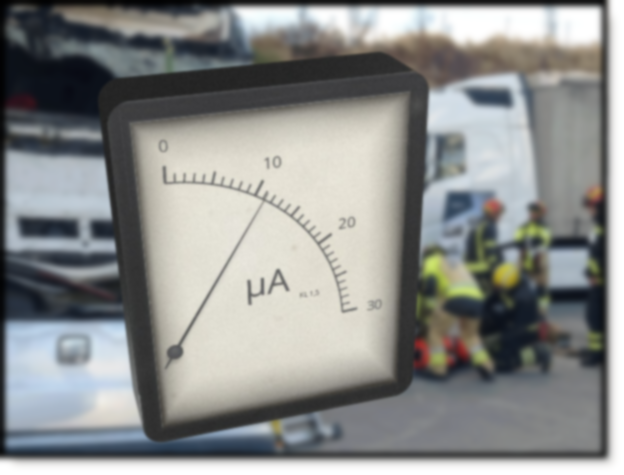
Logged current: 11 µA
